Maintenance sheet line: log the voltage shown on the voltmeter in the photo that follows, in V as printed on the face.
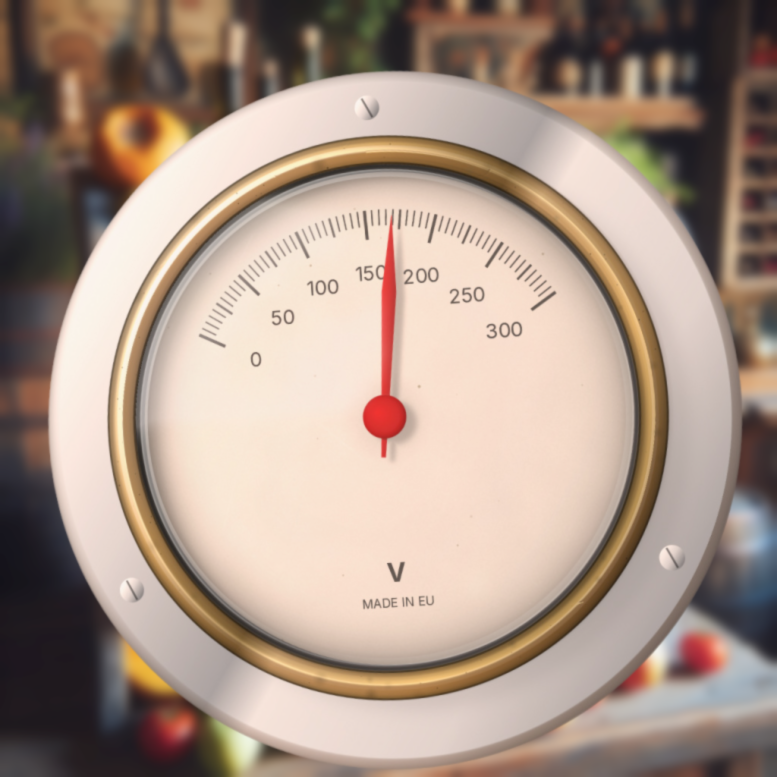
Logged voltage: 170 V
